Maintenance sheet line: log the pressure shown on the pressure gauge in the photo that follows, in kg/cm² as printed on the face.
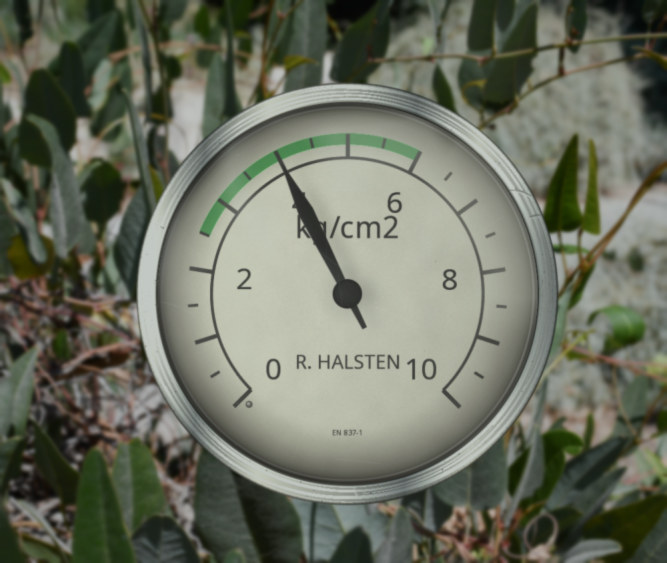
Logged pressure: 4 kg/cm²
